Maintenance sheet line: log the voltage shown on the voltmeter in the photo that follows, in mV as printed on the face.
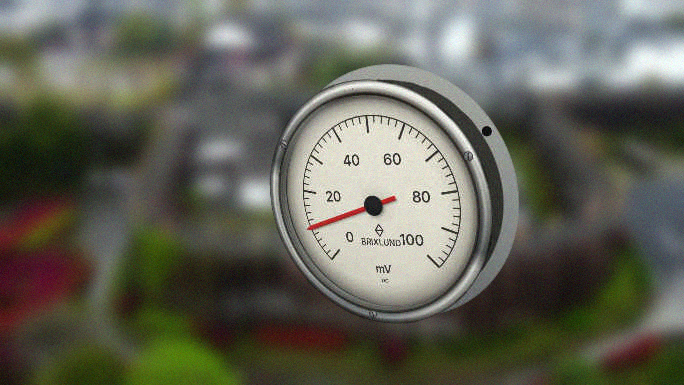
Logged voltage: 10 mV
